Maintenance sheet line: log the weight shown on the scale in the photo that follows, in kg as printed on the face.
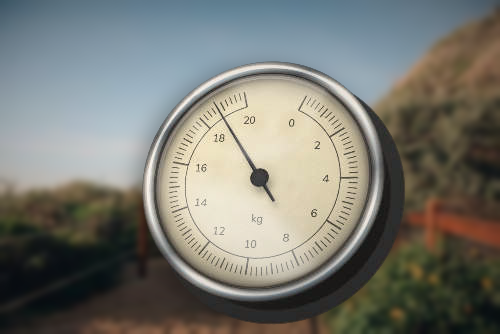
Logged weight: 18.8 kg
